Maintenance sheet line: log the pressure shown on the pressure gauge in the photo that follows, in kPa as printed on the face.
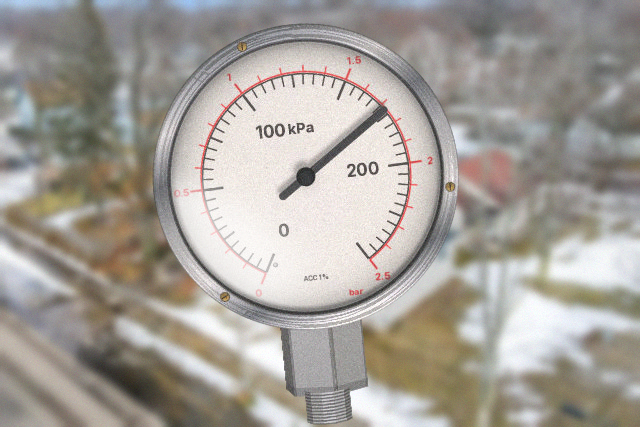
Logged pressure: 172.5 kPa
